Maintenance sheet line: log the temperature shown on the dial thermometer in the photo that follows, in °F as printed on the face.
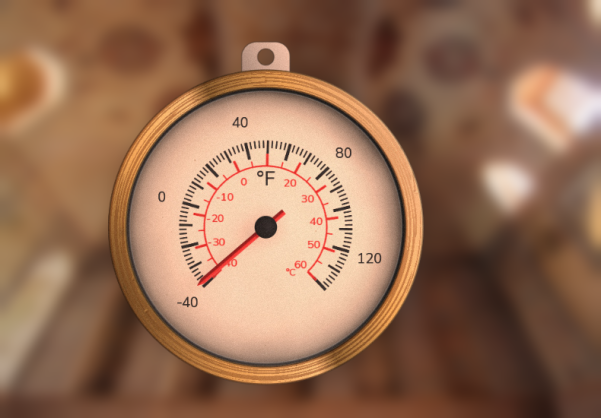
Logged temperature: -38 °F
